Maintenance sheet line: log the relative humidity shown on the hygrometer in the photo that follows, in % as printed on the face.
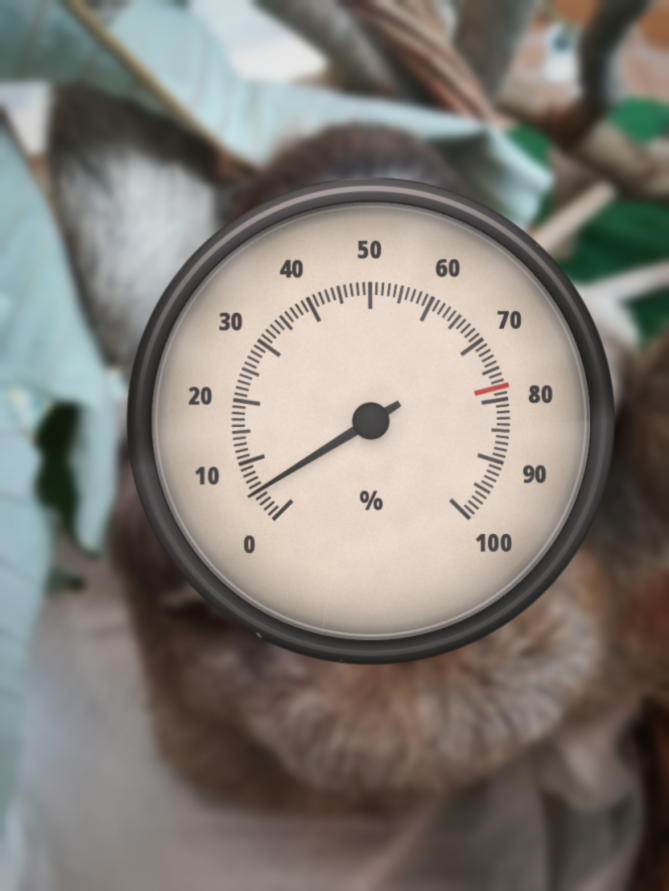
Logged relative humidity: 5 %
